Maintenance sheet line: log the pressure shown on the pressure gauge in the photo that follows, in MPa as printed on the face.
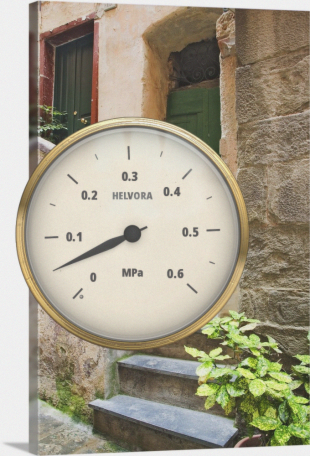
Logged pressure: 0.05 MPa
